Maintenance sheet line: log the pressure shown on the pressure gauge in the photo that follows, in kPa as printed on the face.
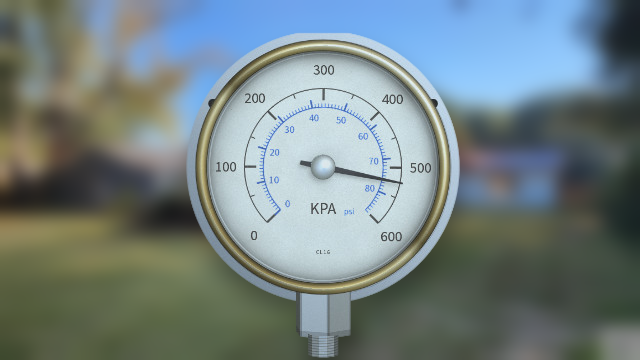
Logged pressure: 525 kPa
